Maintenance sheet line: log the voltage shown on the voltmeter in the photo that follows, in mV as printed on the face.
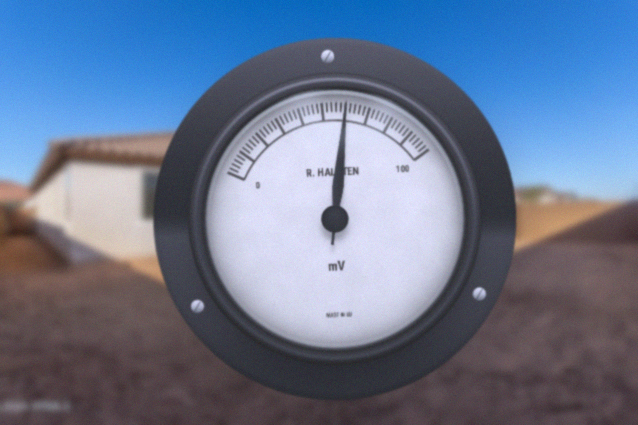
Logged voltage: 60 mV
